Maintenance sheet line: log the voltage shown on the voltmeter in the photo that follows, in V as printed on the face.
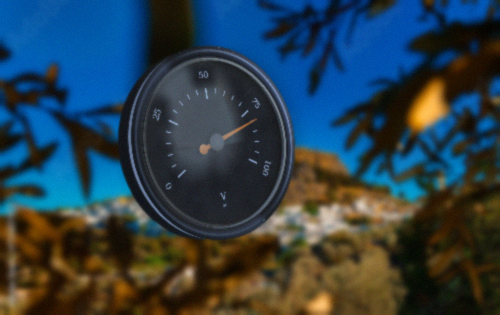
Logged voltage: 80 V
